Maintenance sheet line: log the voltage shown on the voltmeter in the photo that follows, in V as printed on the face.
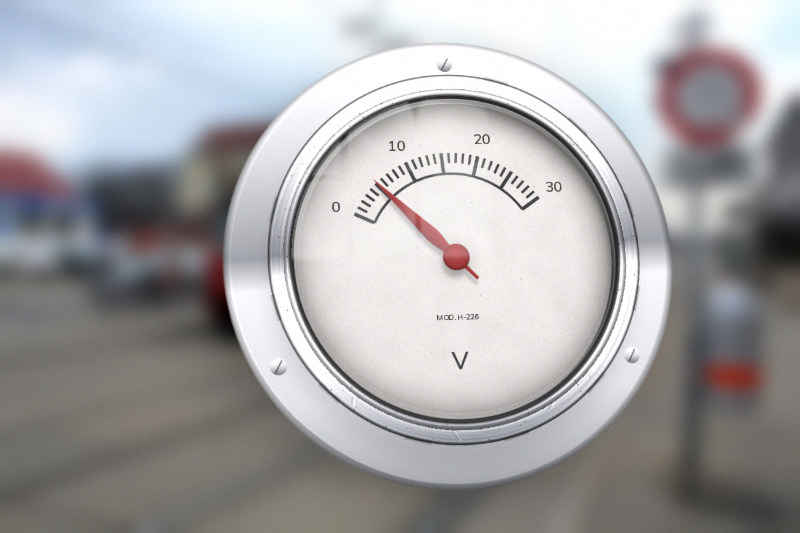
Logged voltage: 5 V
